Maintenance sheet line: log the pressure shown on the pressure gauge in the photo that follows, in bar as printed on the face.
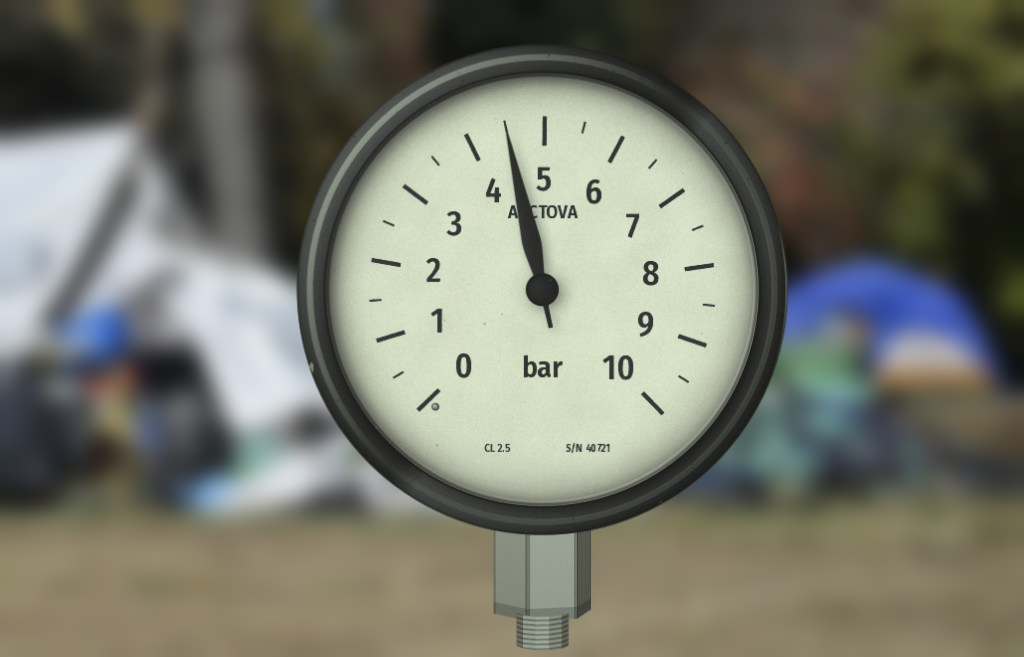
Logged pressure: 4.5 bar
